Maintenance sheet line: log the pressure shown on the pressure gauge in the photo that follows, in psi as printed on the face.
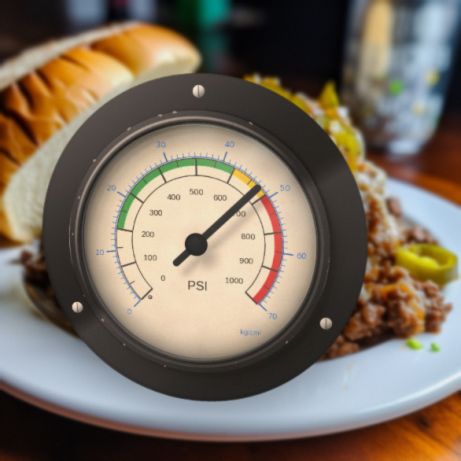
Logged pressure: 675 psi
